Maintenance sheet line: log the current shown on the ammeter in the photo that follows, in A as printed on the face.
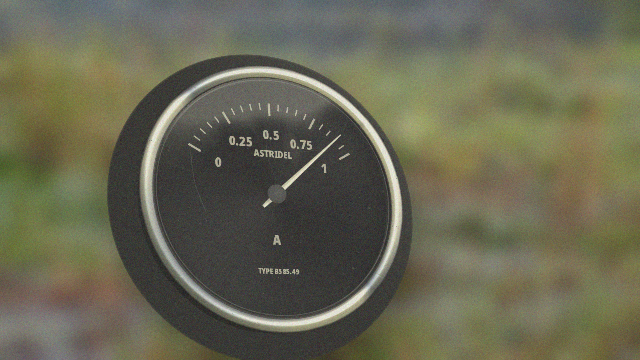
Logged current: 0.9 A
